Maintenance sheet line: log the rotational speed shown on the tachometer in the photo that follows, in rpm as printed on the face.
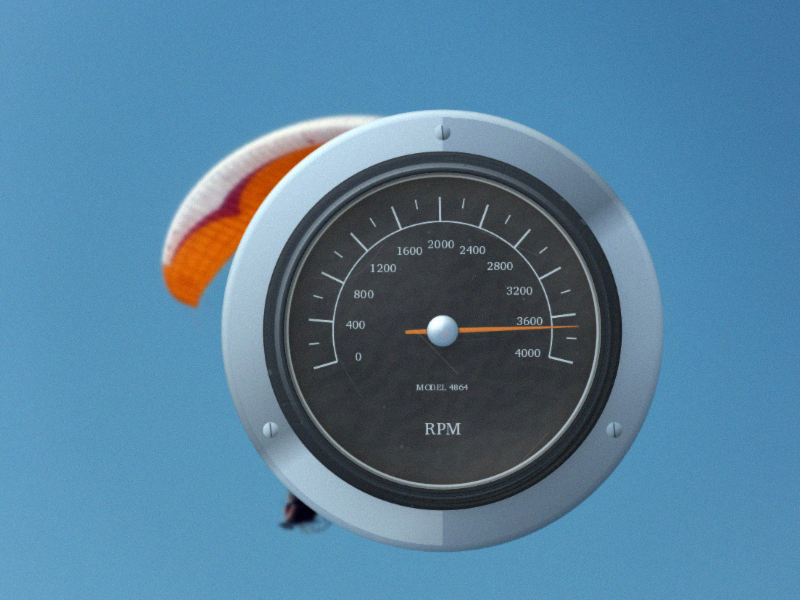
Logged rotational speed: 3700 rpm
